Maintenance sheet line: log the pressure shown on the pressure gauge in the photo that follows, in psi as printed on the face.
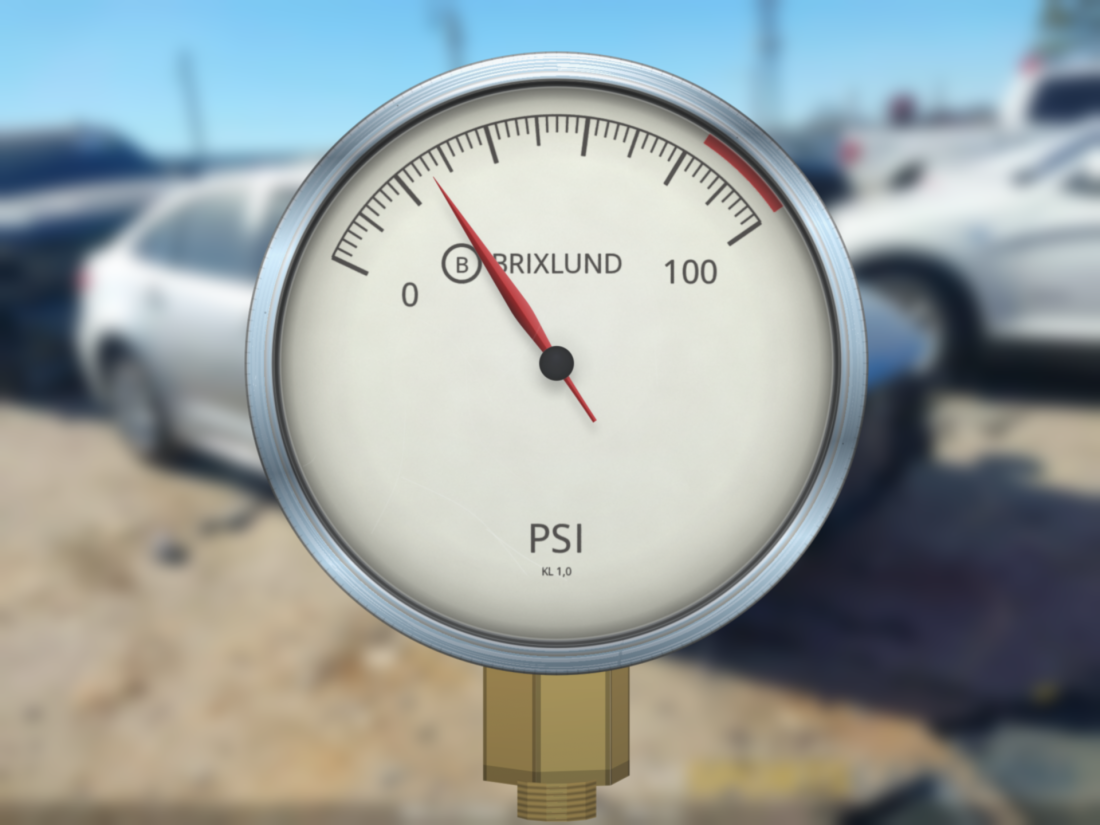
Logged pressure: 26 psi
